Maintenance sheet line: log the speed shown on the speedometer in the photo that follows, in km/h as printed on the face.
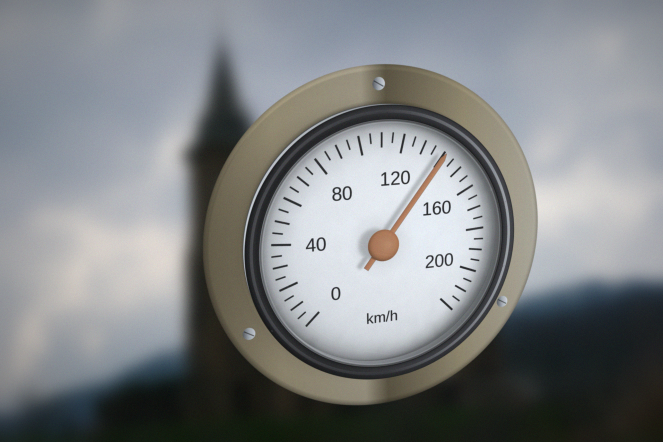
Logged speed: 140 km/h
